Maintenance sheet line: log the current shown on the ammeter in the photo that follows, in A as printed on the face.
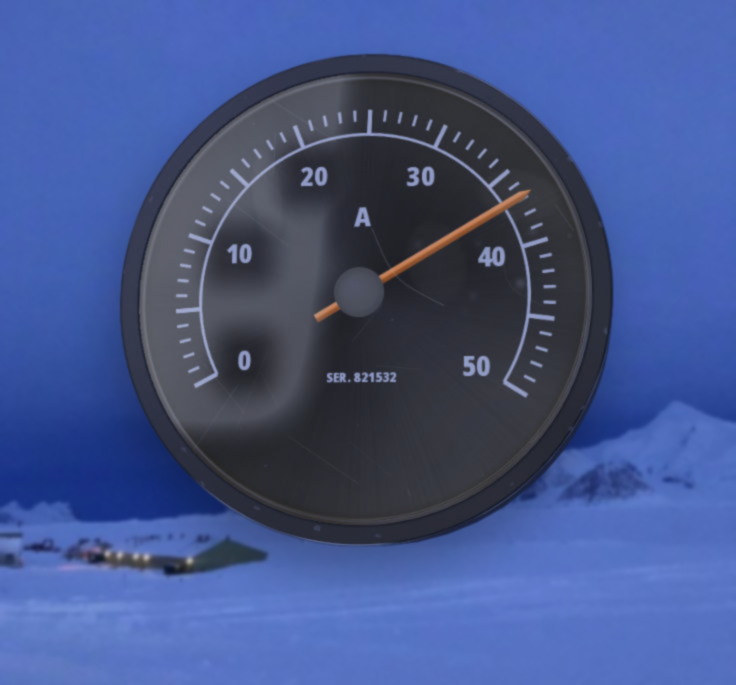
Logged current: 37 A
